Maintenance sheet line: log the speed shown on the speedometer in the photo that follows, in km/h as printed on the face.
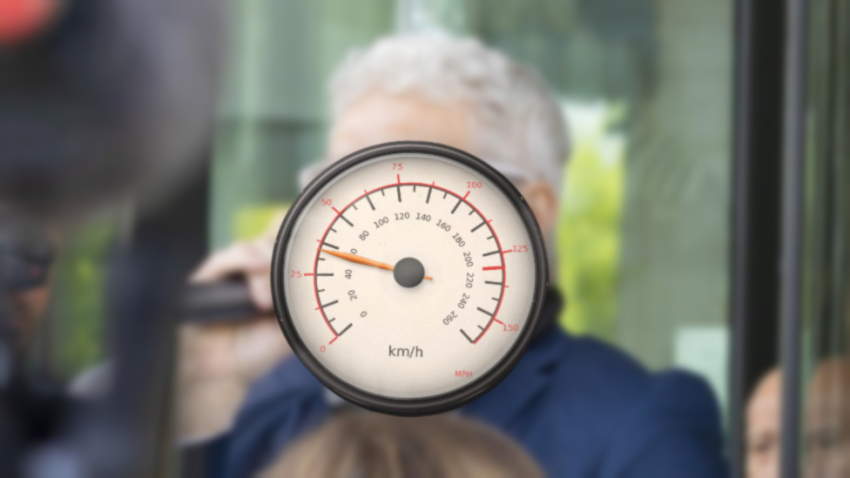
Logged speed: 55 km/h
